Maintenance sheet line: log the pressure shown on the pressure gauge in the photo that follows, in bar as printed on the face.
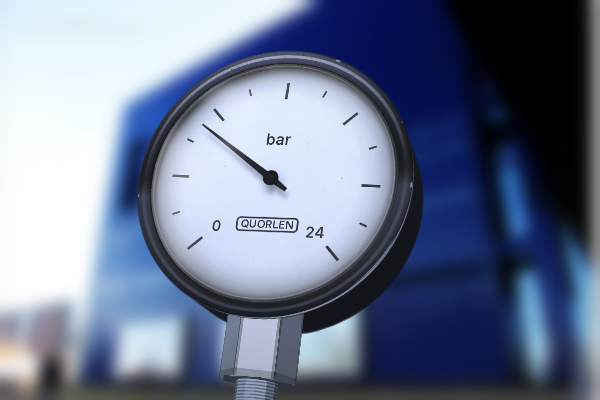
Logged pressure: 7 bar
